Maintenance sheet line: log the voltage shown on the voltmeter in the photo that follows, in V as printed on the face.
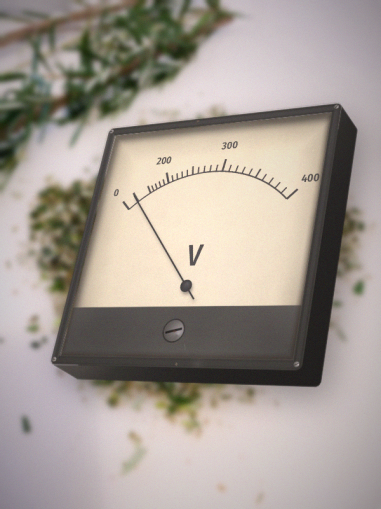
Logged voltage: 100 V
